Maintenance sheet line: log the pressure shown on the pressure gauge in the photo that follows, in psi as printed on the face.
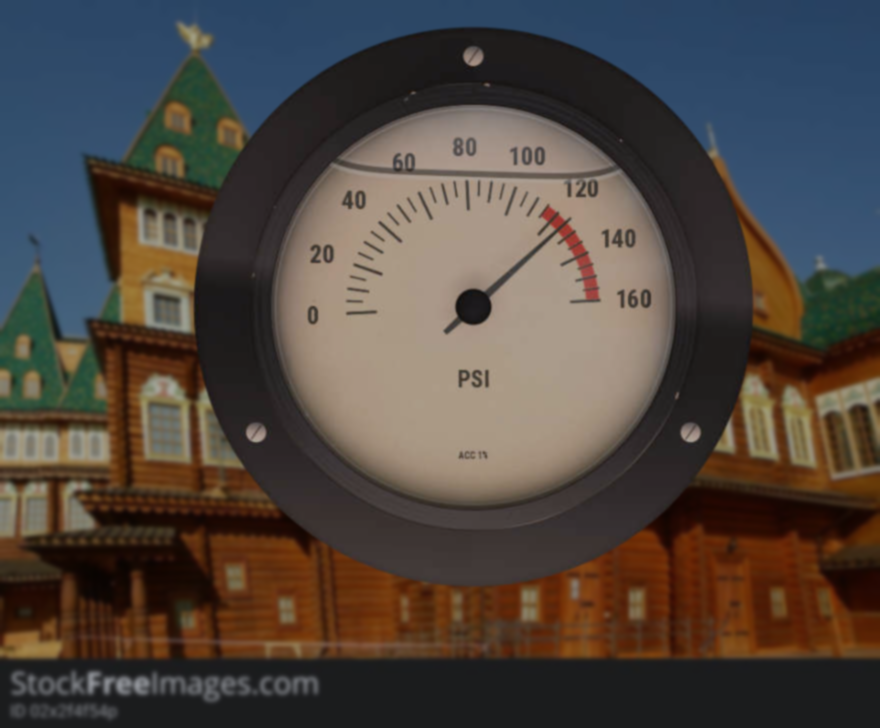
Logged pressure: 125 psi
